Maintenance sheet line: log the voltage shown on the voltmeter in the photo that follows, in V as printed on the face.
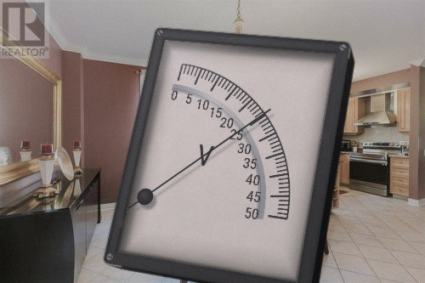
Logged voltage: 25 V
